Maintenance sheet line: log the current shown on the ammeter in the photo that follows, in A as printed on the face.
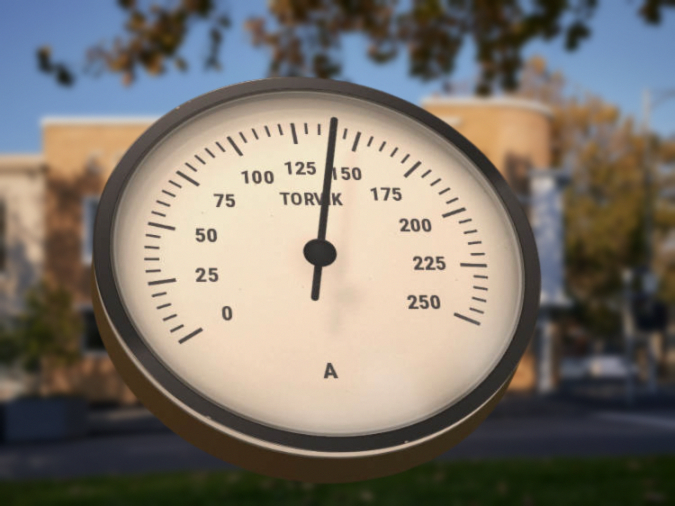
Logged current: 140 A
